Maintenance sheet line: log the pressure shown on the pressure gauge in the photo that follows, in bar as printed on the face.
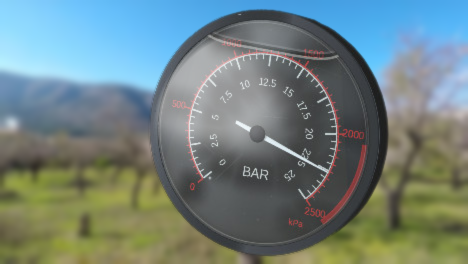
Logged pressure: 22.5 bar
